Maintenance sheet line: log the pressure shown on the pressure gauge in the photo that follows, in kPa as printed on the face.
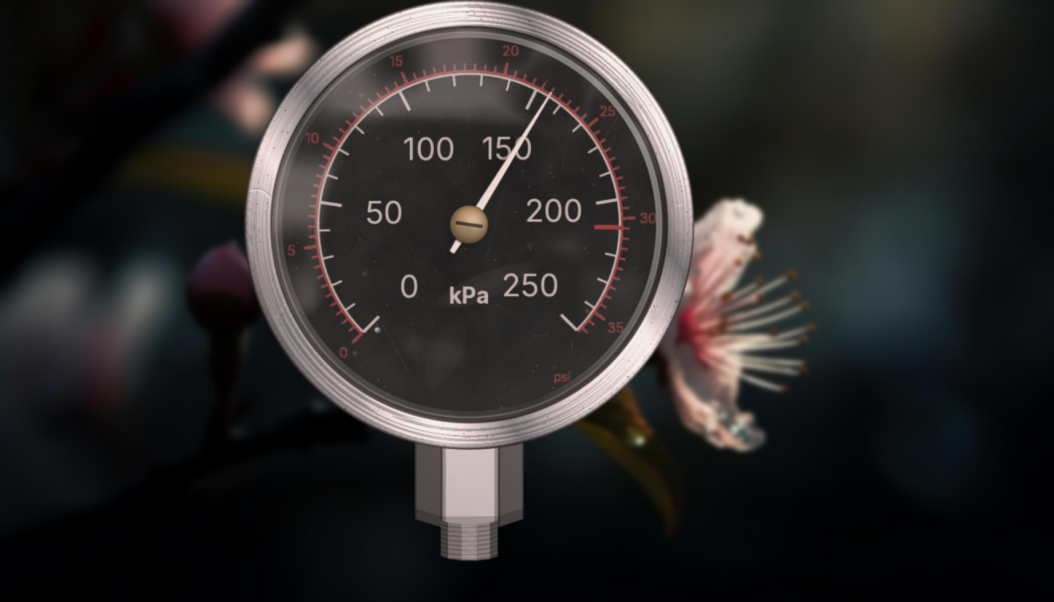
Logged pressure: 155 kPa
